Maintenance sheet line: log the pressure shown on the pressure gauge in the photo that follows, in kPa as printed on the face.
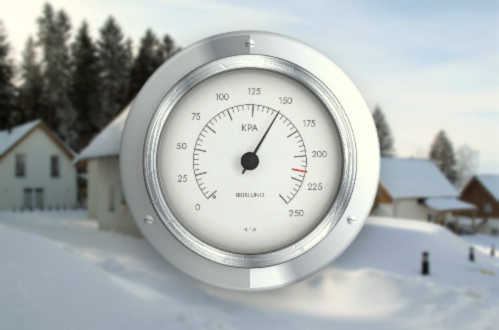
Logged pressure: 150 kPa
